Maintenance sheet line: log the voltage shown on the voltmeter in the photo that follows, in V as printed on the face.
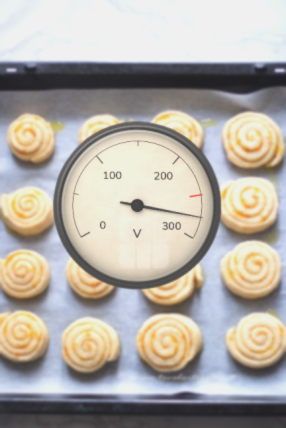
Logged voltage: 275 V
